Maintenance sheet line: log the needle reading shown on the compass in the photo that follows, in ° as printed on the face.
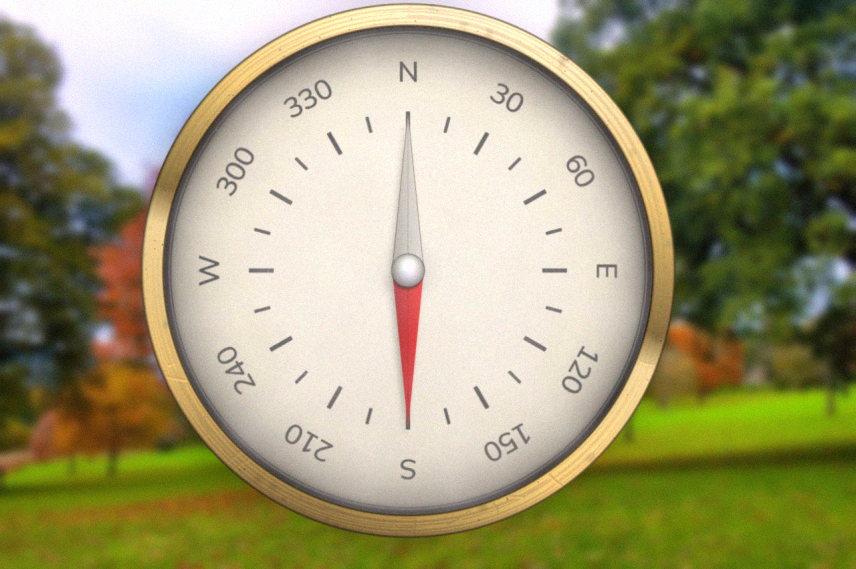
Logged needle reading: 180 °
